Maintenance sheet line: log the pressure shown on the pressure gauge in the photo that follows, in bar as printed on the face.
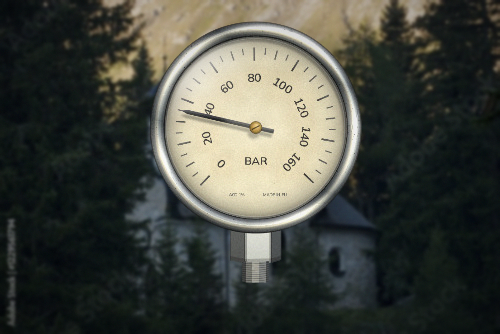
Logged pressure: 35 bar
